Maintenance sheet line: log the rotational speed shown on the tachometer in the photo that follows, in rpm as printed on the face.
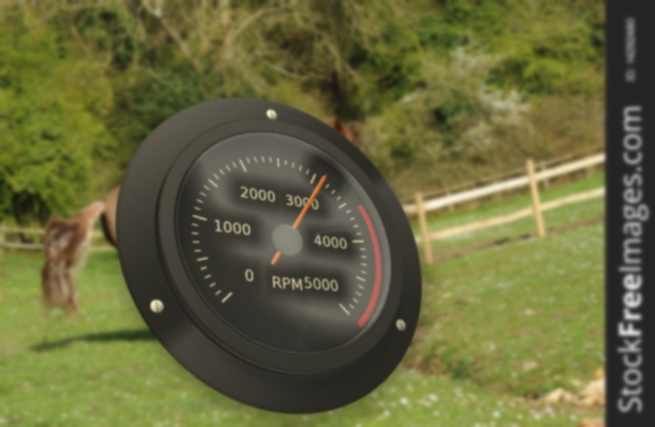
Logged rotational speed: 3100 rpm
